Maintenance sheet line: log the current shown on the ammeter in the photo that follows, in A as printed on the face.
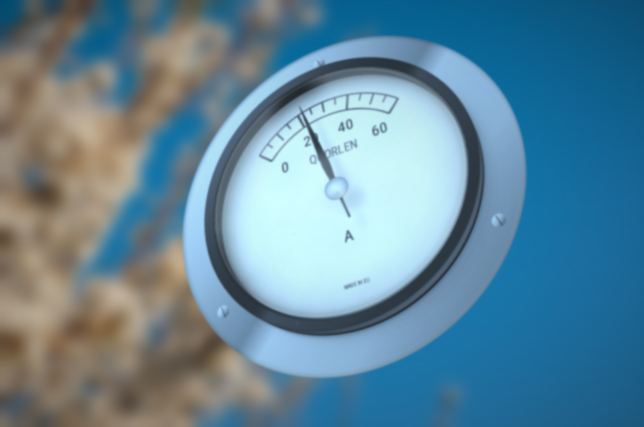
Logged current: 22.5 A
